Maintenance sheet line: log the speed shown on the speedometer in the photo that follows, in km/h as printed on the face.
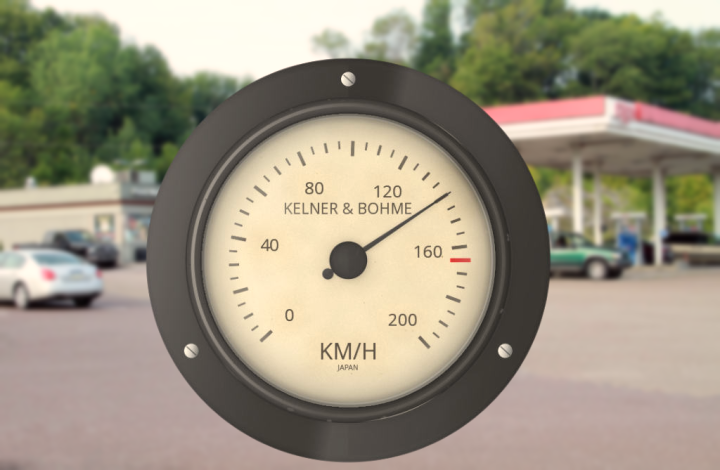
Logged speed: 140 km/h
